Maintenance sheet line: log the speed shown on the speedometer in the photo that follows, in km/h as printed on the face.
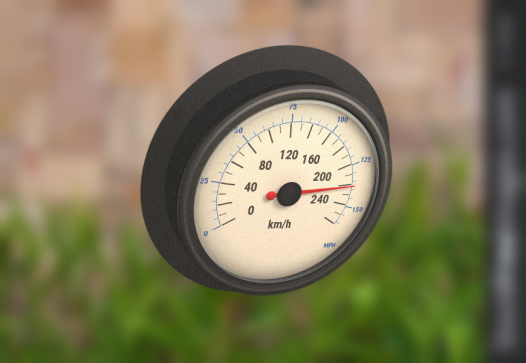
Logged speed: 220 km/h
